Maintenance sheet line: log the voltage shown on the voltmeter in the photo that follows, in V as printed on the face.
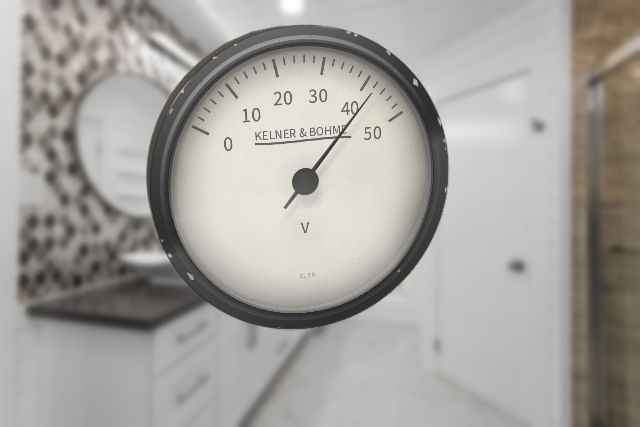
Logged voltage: 42 V
